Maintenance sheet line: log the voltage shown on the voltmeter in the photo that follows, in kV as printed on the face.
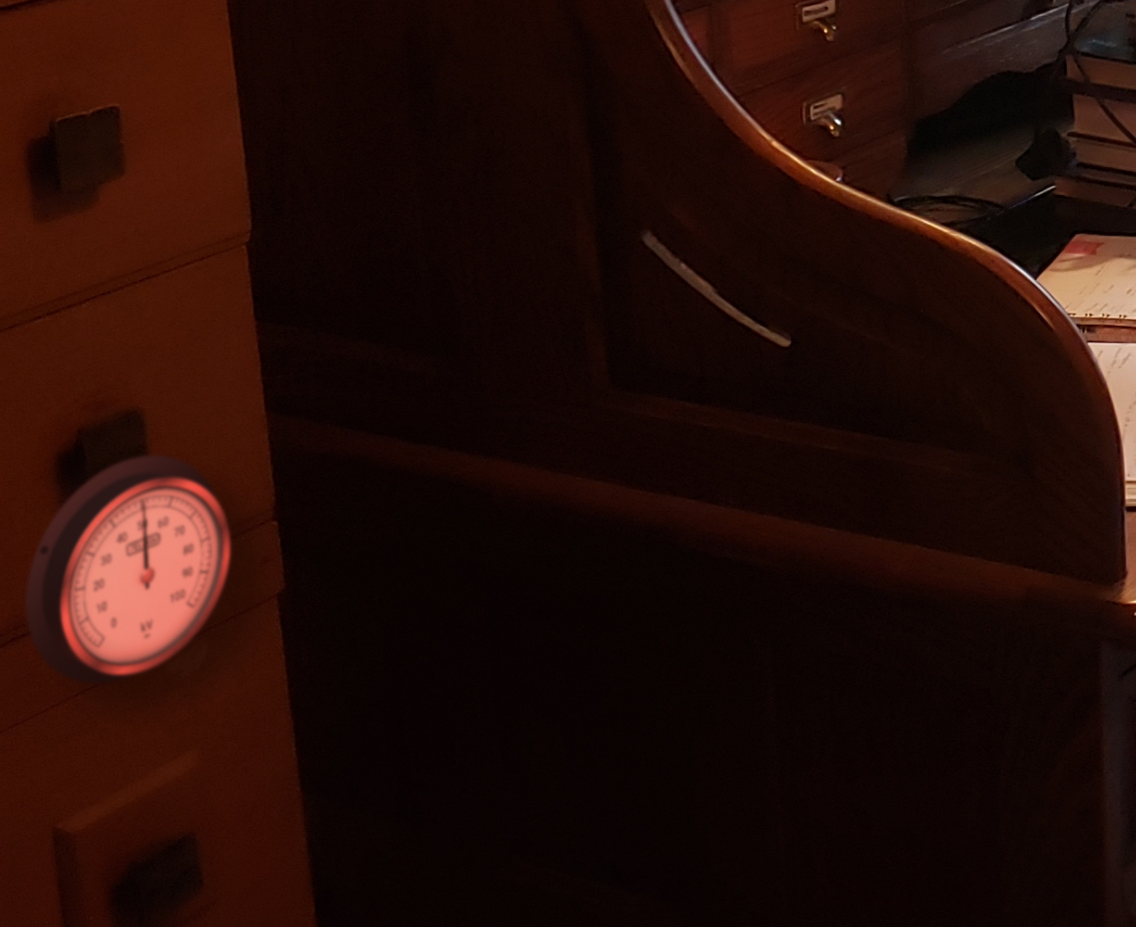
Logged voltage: 50 kV
